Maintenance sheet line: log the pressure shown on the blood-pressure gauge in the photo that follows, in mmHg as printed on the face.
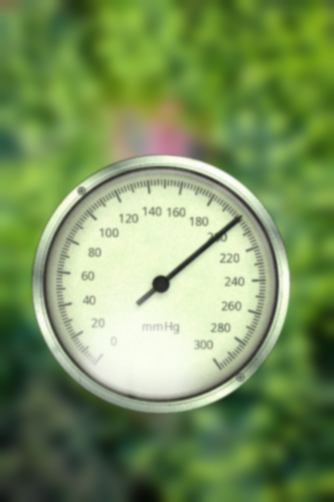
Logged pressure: 200 mmHg
